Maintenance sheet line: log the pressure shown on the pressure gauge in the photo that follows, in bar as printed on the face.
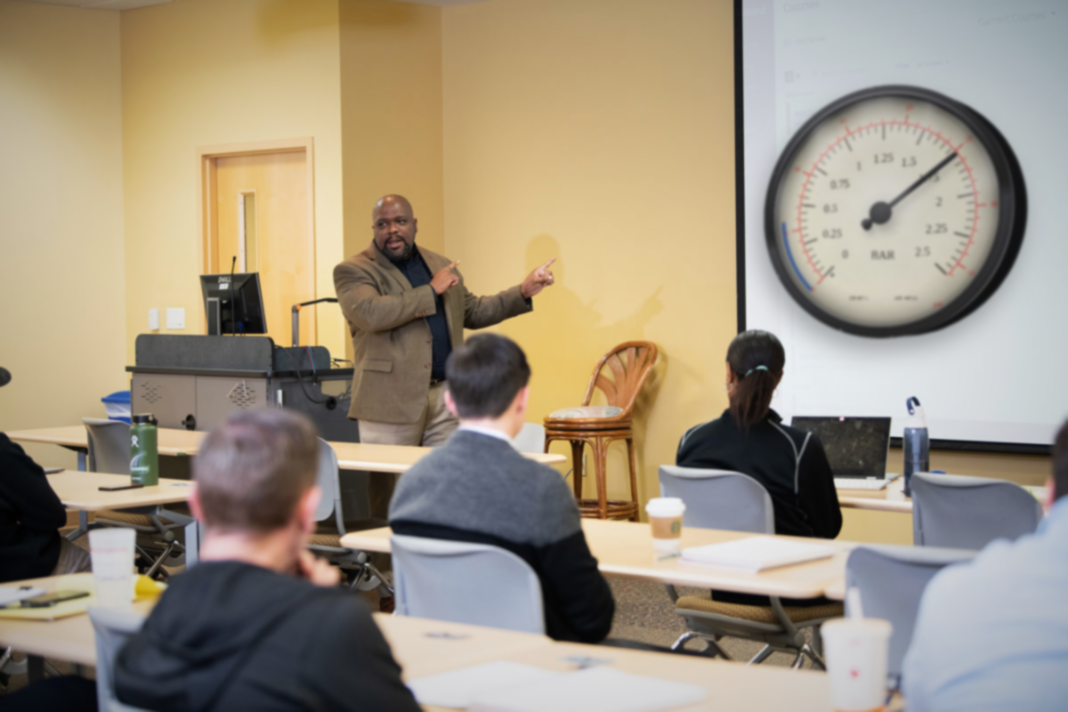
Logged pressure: 1.75 bar
